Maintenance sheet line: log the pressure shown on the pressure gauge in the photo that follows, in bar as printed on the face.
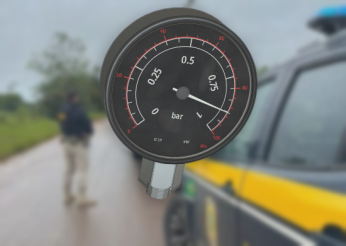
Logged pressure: 0.9 bar
